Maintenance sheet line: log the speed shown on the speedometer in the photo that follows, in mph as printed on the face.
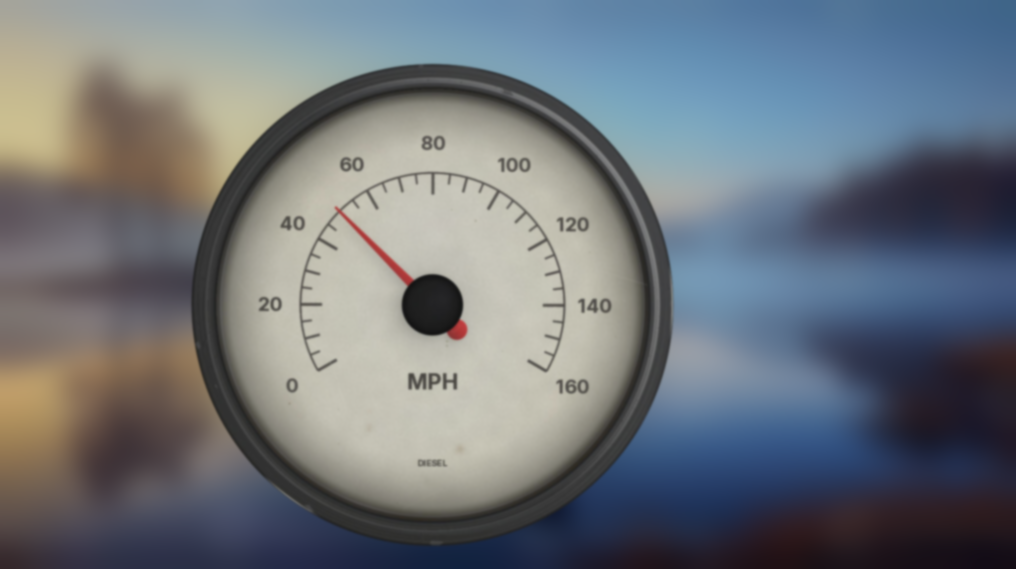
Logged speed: 50 mph
